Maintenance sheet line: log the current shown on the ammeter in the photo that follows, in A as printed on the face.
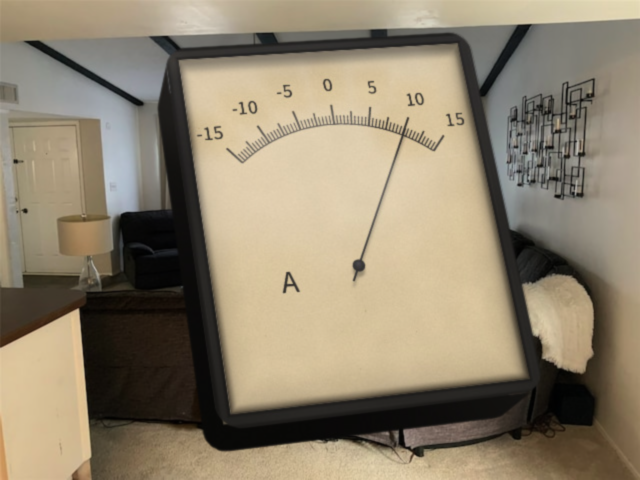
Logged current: 10 A
